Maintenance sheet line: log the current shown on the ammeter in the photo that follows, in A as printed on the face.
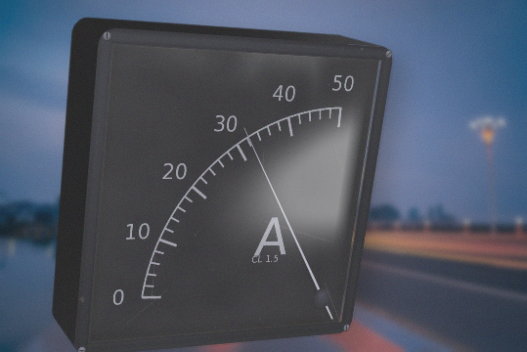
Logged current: 32 A
